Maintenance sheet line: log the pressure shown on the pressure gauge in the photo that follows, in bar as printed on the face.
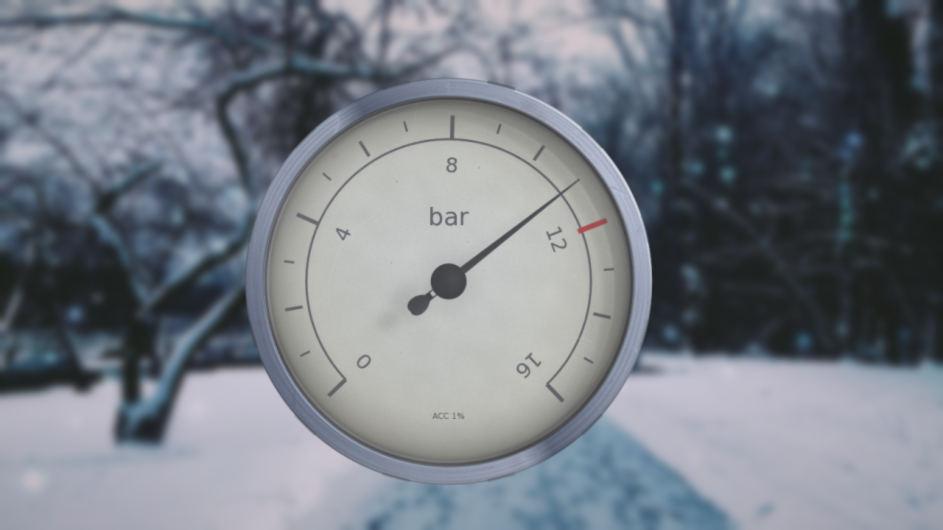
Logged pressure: 11 bar
